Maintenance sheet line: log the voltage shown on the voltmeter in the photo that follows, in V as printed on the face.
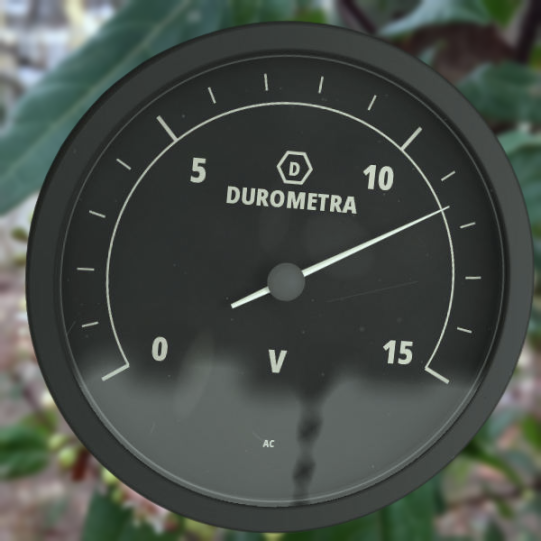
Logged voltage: 11.5 V
